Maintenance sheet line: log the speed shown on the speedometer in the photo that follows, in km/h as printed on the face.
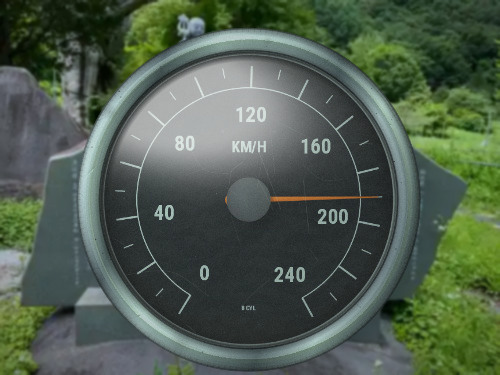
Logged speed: 190 km/h
